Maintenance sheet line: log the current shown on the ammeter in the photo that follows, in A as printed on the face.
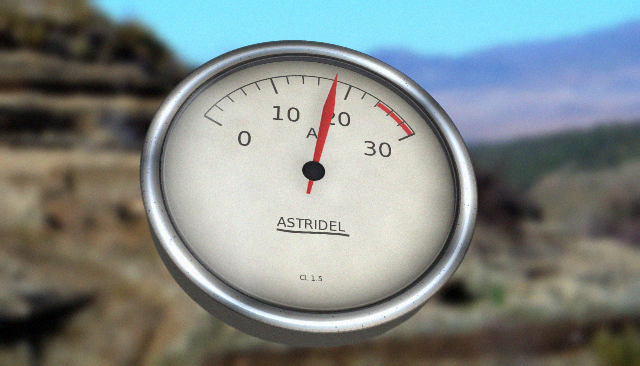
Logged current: 18 A
